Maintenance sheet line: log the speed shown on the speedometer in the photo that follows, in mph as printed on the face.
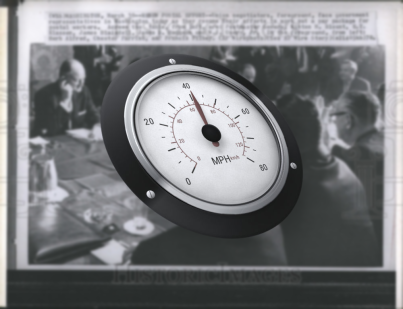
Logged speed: 40 mph
